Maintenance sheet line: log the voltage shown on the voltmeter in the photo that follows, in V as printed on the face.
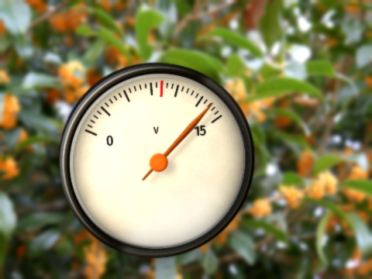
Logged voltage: 13.5 V
